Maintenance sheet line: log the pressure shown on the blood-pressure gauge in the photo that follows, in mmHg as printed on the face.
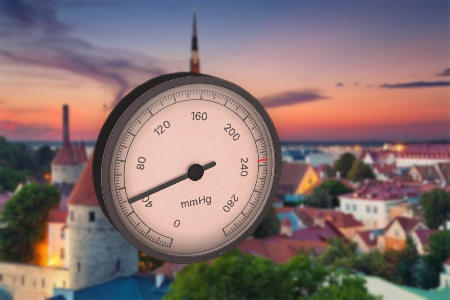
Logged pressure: 50 mmHg
